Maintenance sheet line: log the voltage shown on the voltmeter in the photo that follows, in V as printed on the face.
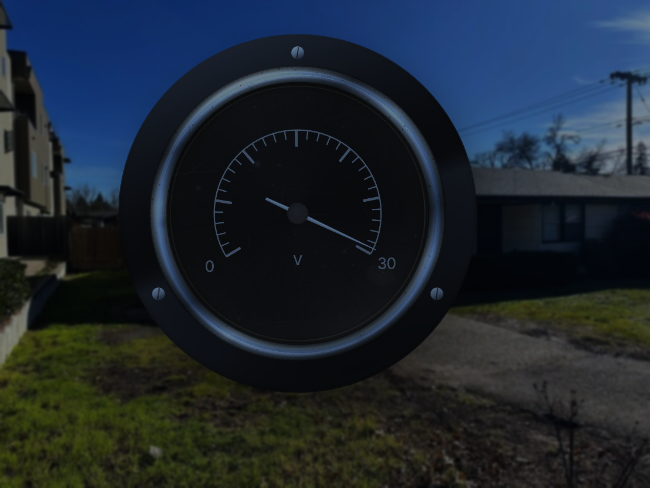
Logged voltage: 29.5 V
